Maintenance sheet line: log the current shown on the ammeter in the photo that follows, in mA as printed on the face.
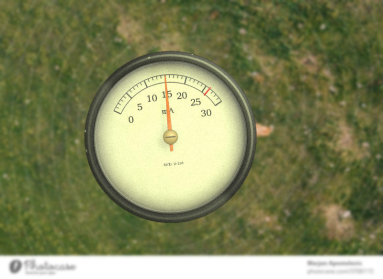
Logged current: 15 mA
